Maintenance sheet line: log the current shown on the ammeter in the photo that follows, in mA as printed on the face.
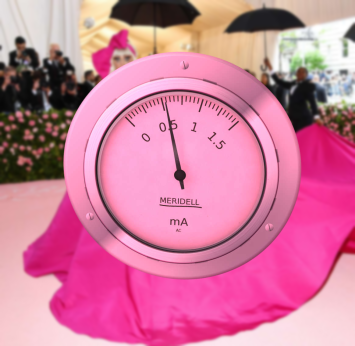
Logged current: 0.55 mA
